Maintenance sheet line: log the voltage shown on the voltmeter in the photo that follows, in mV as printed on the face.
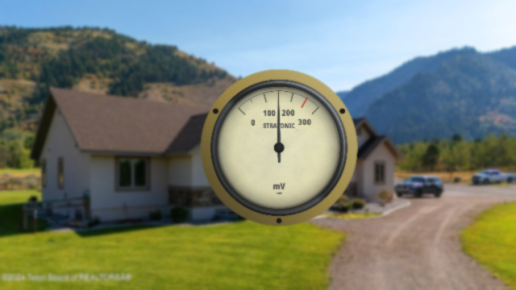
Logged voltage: 150 mV
